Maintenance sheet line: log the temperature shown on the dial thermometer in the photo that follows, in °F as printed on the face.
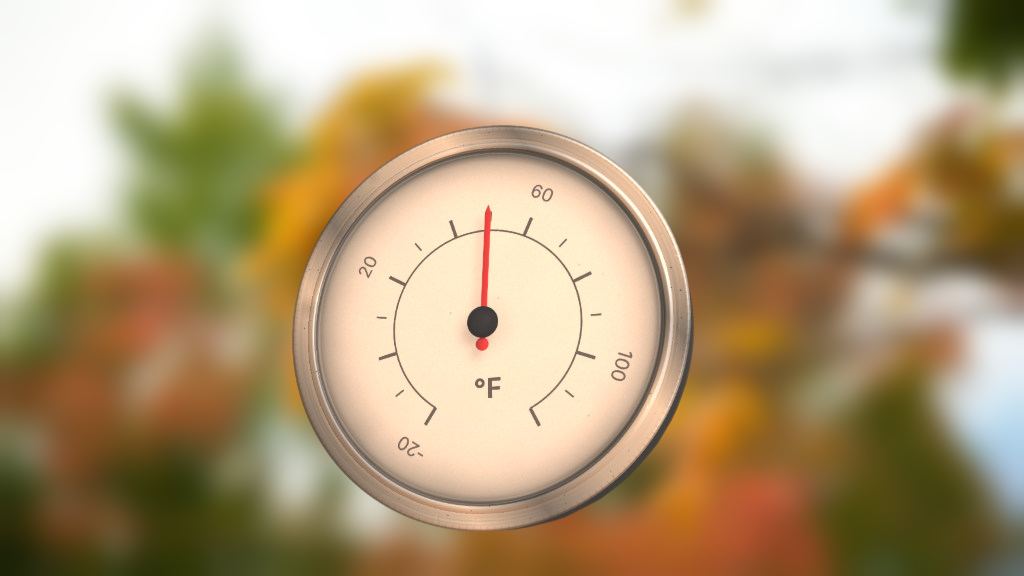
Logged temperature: 50 °F
